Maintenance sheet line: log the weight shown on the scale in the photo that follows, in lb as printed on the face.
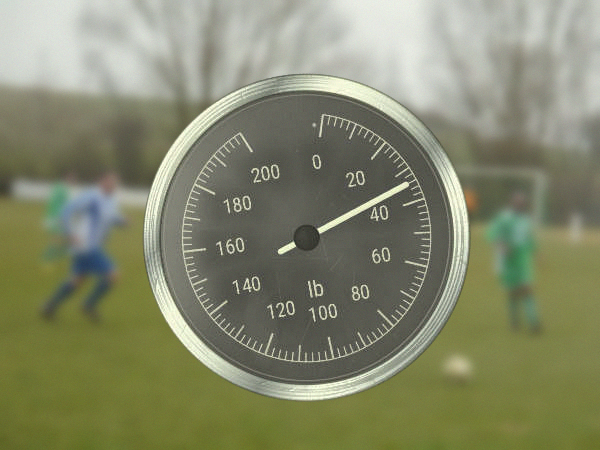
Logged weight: 34 lb
